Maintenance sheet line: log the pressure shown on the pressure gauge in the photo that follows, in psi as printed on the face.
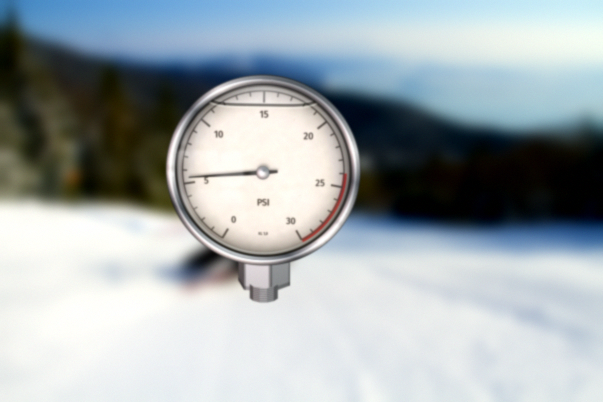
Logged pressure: 5.5 psi
